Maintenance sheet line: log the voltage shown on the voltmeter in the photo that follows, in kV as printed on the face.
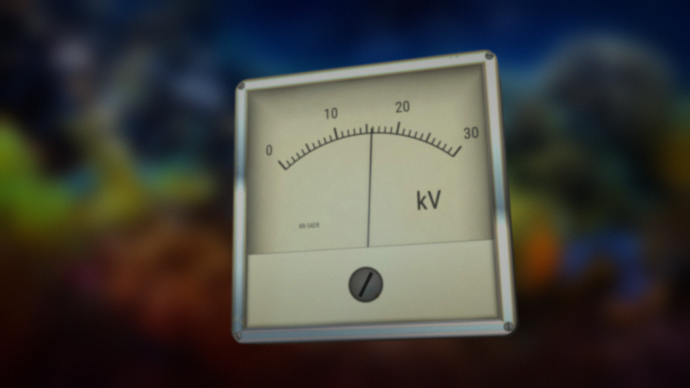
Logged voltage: 16 kV
